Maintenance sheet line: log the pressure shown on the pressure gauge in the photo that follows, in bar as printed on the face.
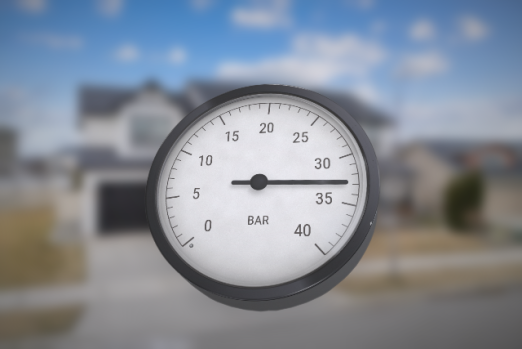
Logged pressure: 33 bar
